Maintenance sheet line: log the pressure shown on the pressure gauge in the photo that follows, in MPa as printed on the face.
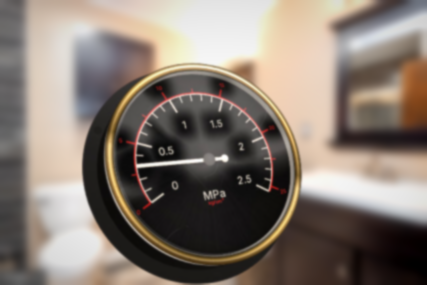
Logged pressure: 0.3 MPa
